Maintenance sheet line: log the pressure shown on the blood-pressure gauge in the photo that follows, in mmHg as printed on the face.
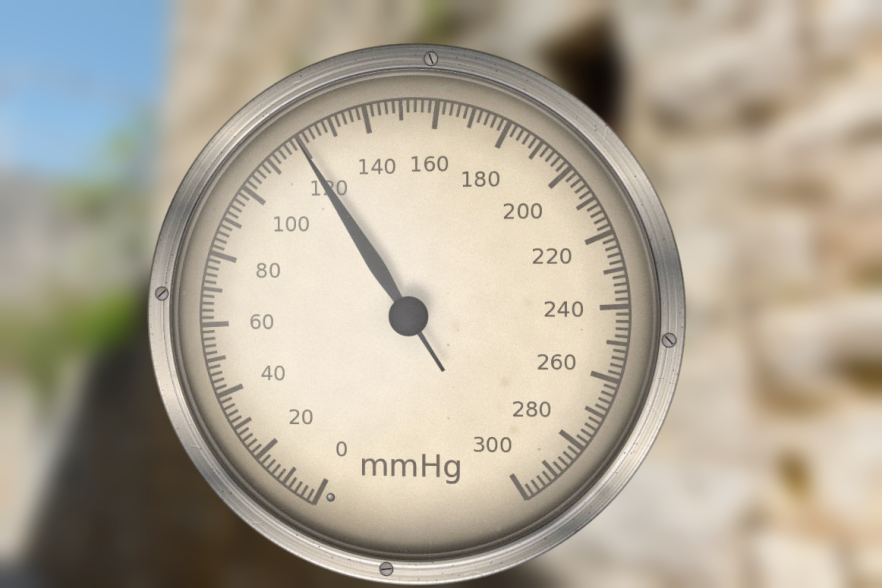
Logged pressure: 120 mmHg
